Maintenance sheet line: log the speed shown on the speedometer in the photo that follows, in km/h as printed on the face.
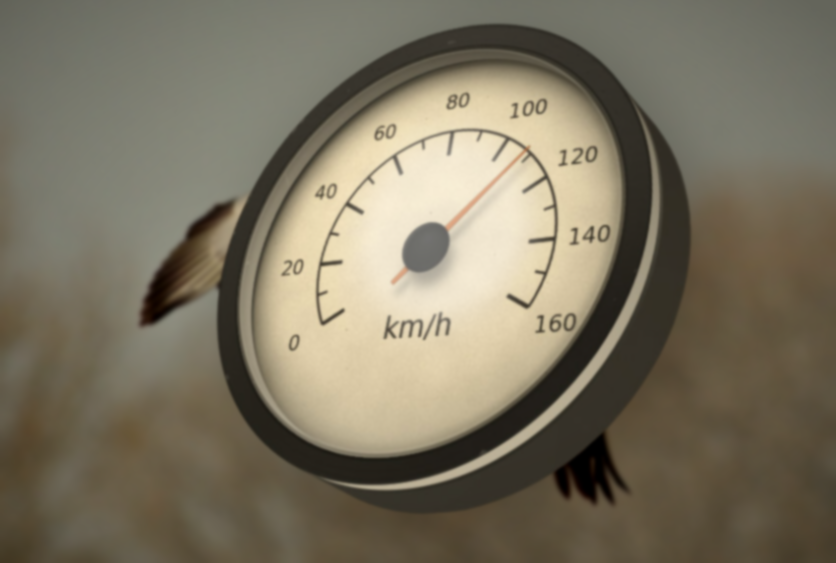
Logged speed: 110 km/h
